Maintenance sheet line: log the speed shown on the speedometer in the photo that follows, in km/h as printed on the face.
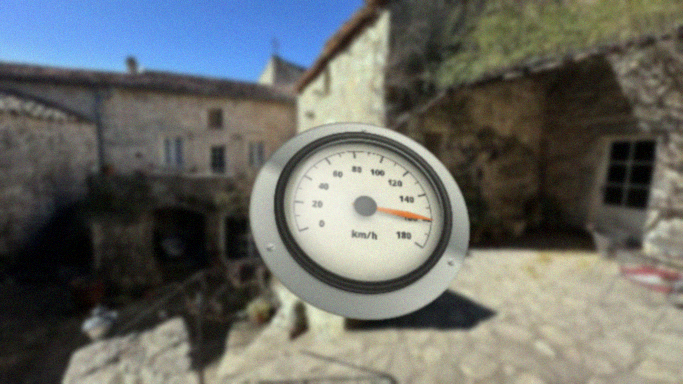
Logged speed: 160 km/h
